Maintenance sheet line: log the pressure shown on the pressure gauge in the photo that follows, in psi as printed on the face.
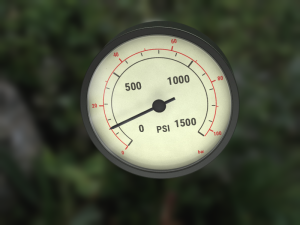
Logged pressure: 150 psi
